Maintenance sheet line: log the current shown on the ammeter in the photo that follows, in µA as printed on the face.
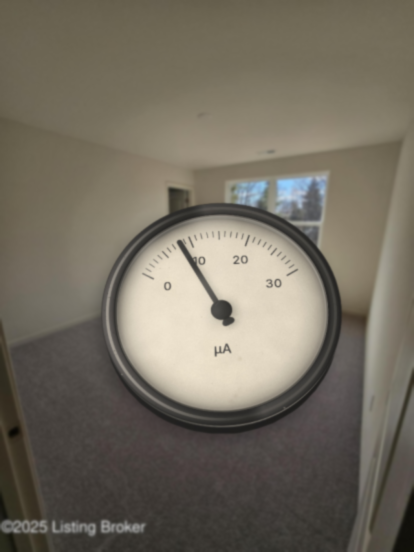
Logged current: 8 µA
